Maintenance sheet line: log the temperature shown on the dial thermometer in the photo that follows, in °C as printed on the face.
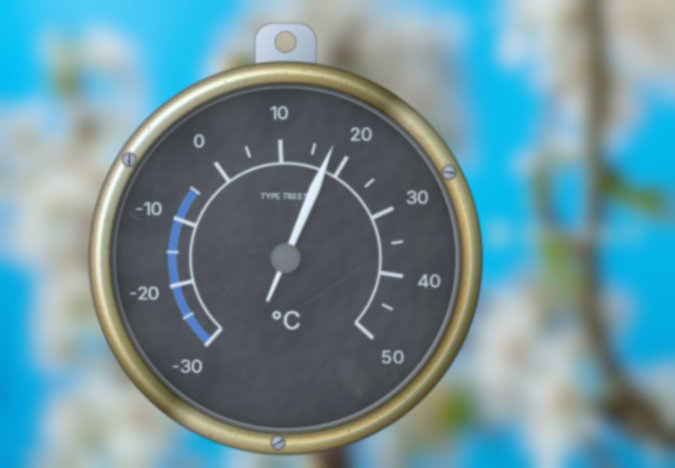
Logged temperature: 17.5 °C
